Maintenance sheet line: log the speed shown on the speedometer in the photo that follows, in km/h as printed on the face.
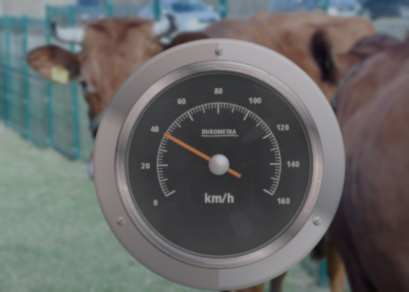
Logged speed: 40 km/h
